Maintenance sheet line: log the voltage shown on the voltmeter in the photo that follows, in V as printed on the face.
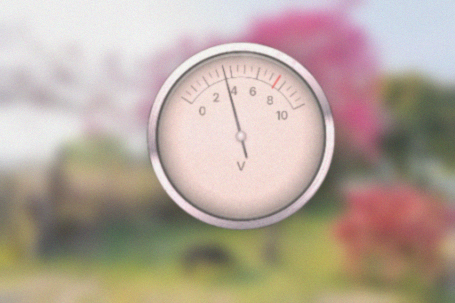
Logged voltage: 3.5 V
